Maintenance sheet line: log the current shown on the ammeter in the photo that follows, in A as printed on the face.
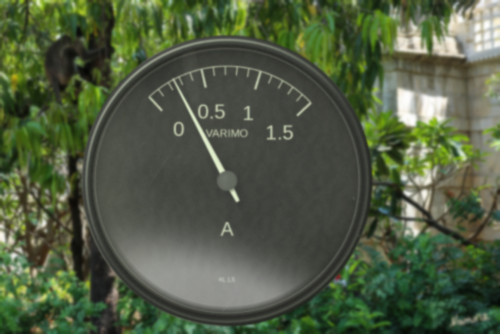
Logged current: 0.25 A
